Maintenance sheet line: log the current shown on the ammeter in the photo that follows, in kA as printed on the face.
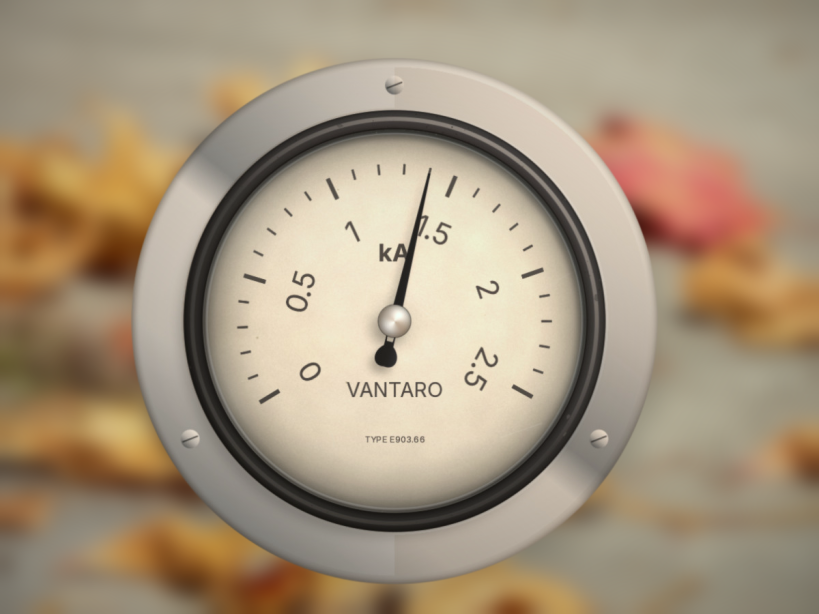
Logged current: 1.4 kA
